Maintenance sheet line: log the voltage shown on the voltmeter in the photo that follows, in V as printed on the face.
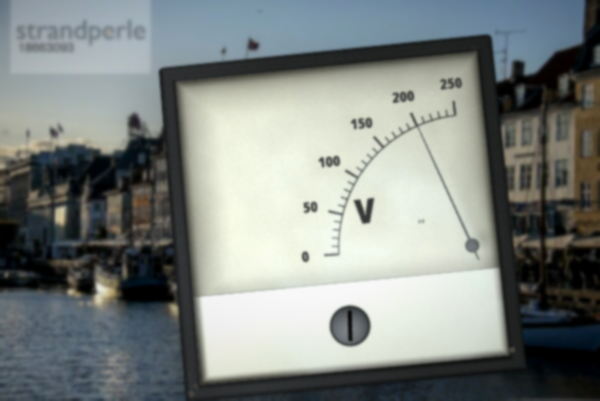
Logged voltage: 200 V
